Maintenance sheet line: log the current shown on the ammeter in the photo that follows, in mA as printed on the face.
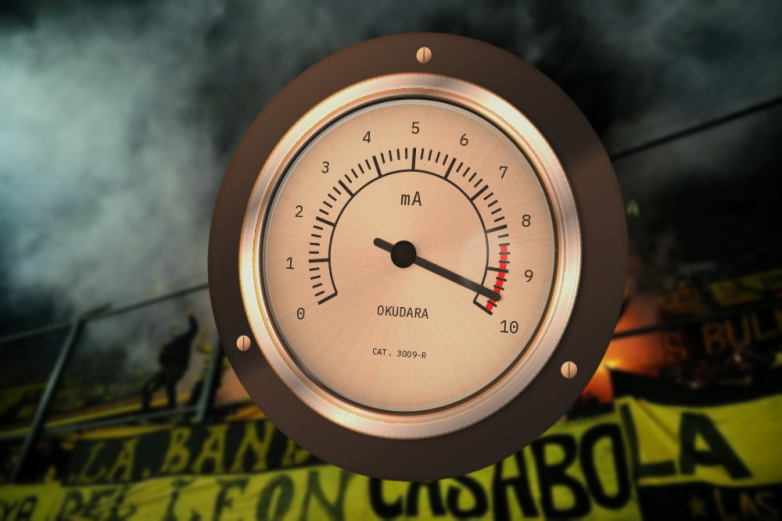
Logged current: 9.6 mA
